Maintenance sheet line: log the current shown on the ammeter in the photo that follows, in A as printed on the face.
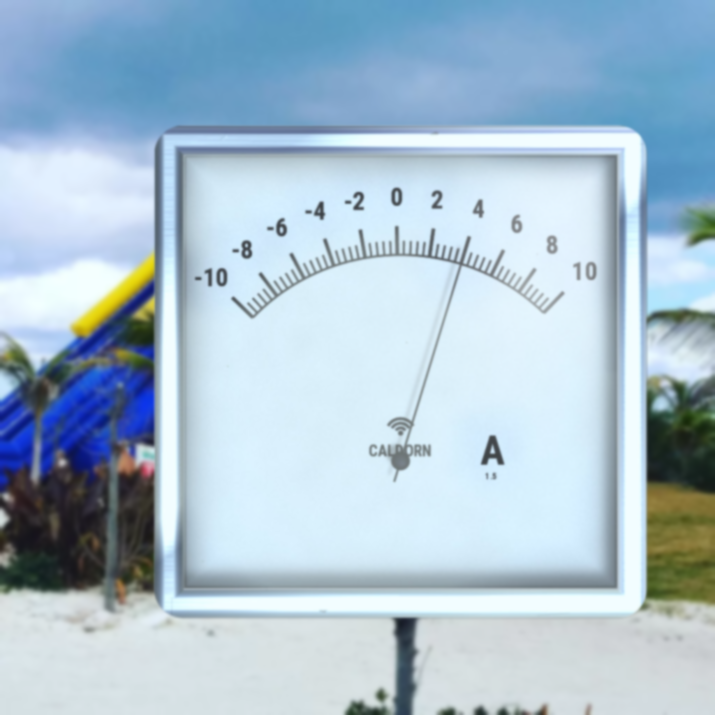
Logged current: 4 A
